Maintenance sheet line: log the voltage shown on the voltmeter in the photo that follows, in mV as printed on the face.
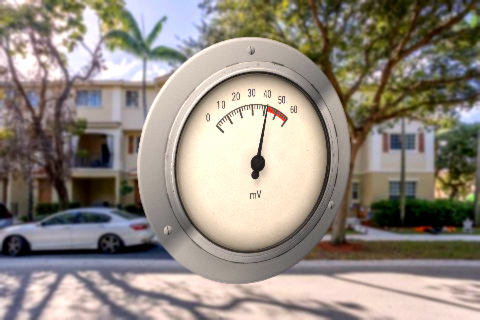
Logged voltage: 40 mV
